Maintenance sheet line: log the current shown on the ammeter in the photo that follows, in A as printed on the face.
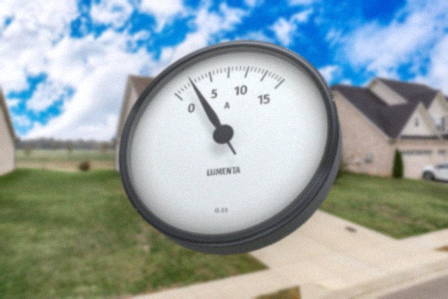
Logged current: 2.5 A
